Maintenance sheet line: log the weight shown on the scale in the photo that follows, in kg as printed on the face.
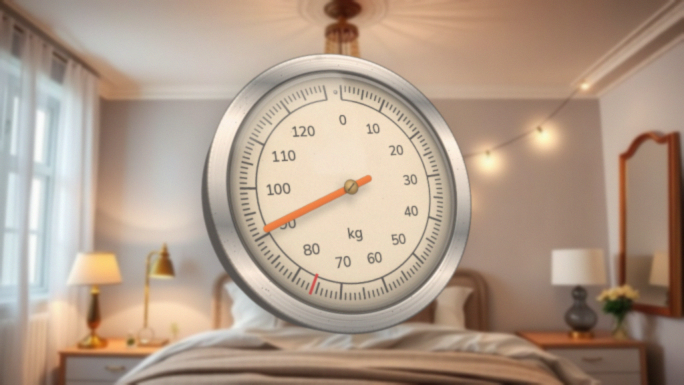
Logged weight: 91 kg
